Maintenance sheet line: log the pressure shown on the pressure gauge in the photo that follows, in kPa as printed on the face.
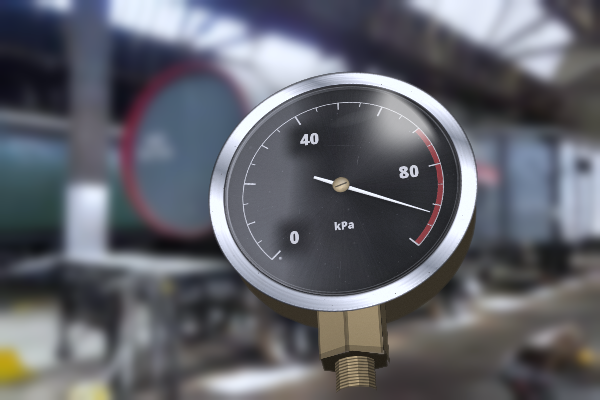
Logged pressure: 92.5 kPa
